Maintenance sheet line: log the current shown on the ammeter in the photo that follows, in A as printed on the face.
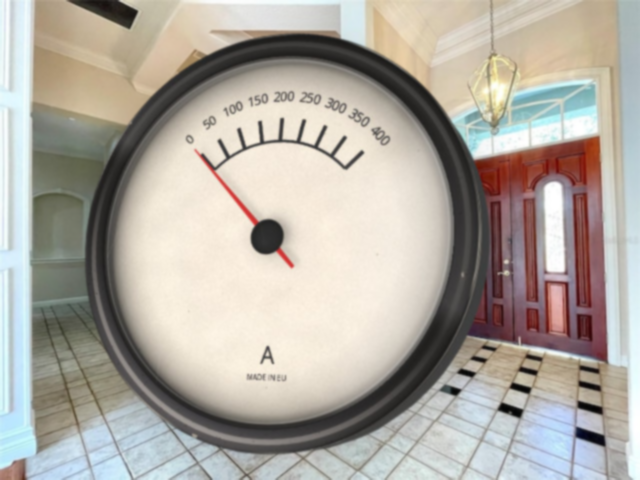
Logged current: 0 A
